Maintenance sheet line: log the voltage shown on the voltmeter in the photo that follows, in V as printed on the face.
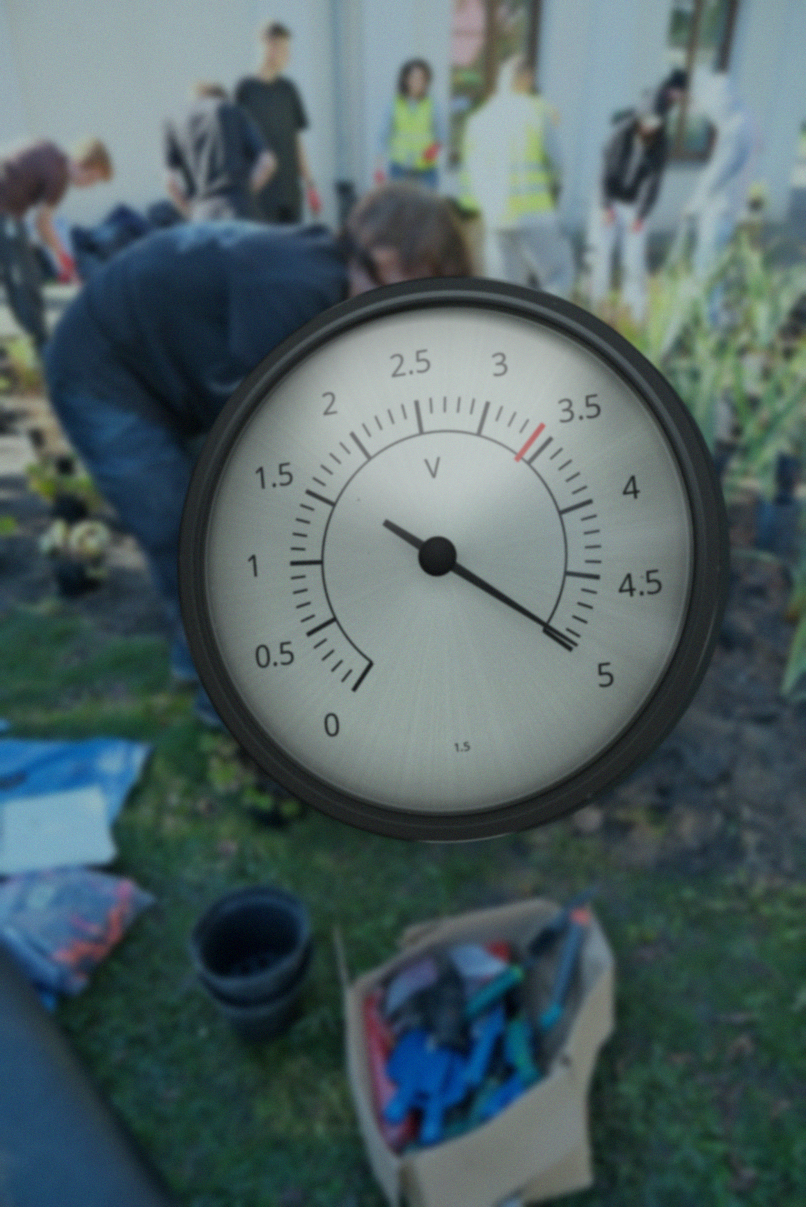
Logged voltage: 4.95 V
